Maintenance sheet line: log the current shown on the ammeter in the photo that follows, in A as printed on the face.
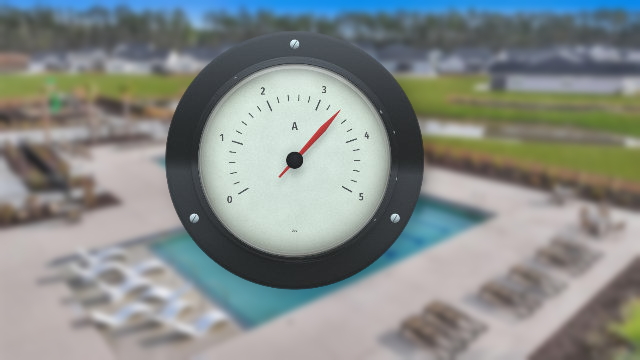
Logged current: 3.4 A
